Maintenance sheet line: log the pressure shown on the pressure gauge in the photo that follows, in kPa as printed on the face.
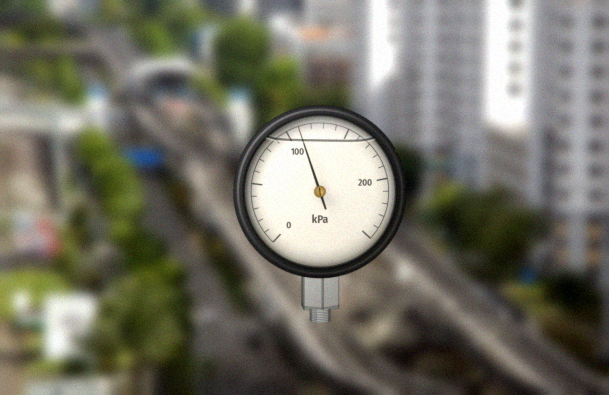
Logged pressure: 110 kPa
